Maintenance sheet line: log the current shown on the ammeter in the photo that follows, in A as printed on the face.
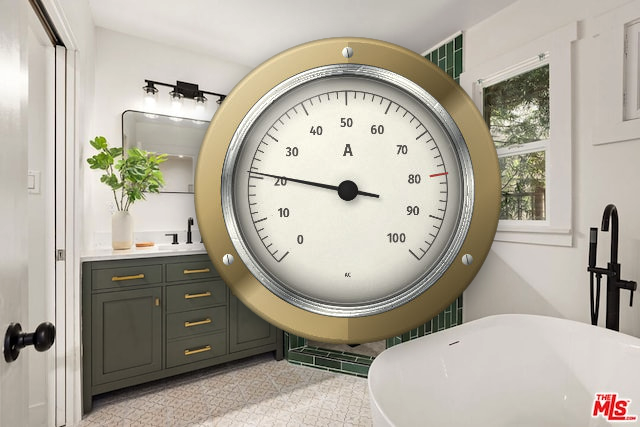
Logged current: 21 A
